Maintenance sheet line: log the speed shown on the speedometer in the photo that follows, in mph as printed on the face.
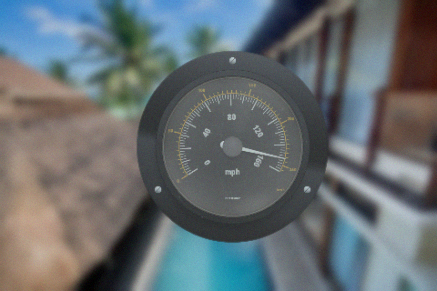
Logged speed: 150 mph
